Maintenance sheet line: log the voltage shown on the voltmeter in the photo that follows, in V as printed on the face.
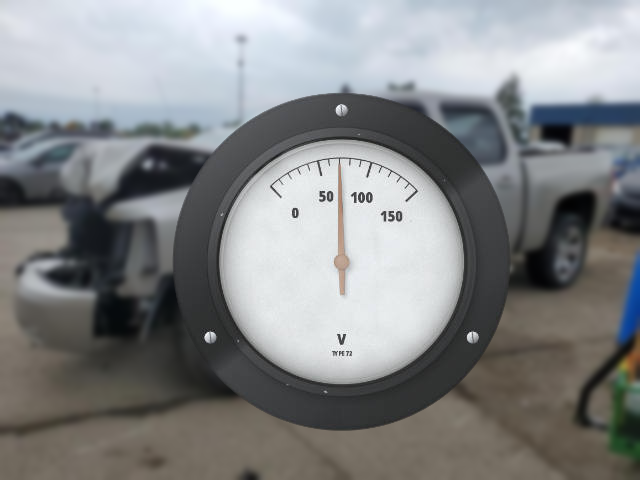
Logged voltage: 70 V
